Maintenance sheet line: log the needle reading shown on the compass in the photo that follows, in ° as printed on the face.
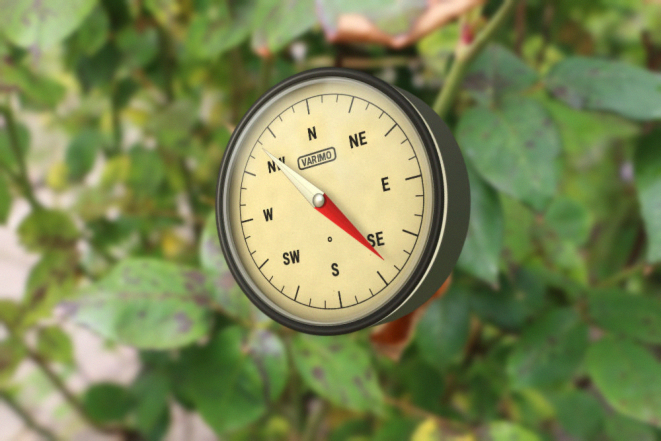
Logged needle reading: 140 °
